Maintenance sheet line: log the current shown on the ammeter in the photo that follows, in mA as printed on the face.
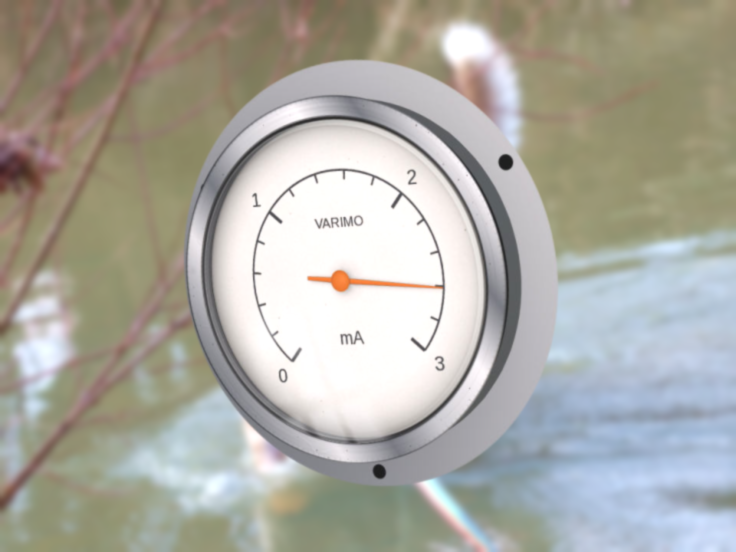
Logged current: 2.6 mA
